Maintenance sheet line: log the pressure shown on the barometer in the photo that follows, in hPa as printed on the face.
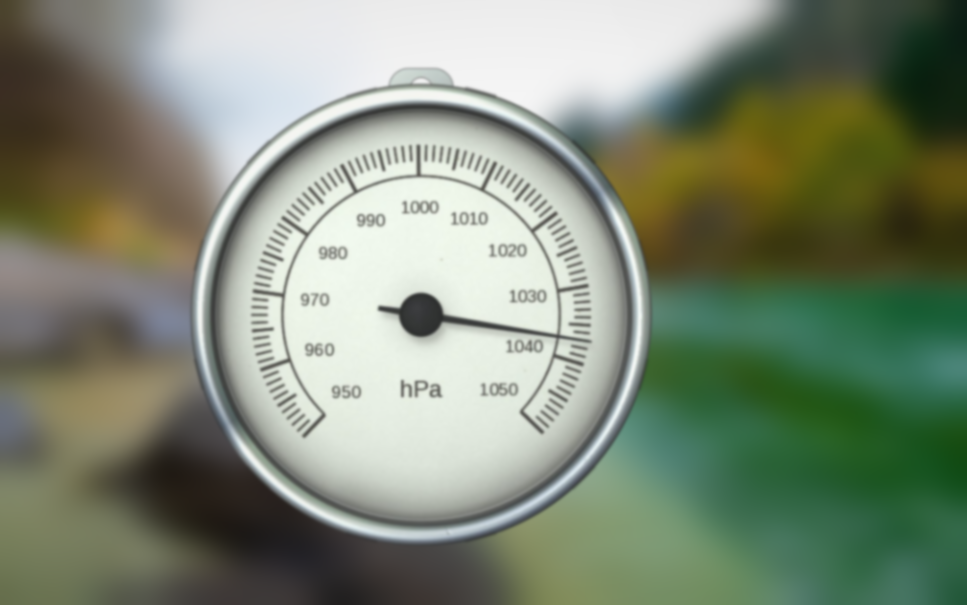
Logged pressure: 1037 hPa
